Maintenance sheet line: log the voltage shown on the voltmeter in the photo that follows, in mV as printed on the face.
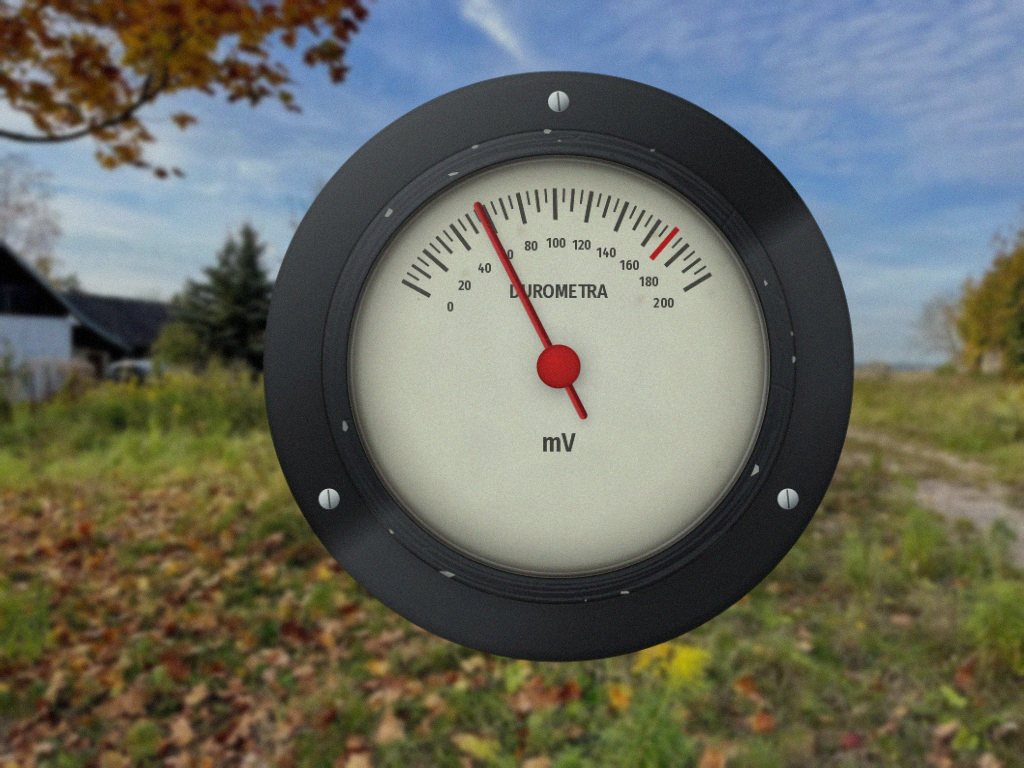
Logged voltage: 57.5 mV
